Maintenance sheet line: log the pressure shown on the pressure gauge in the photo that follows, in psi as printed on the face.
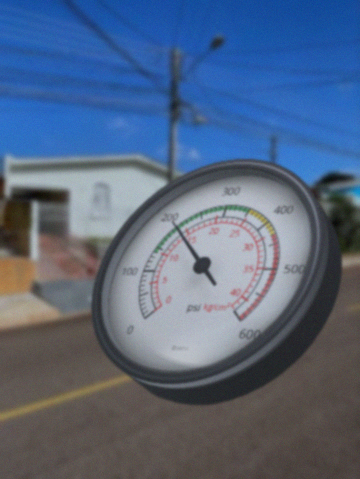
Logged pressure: 200 psi
